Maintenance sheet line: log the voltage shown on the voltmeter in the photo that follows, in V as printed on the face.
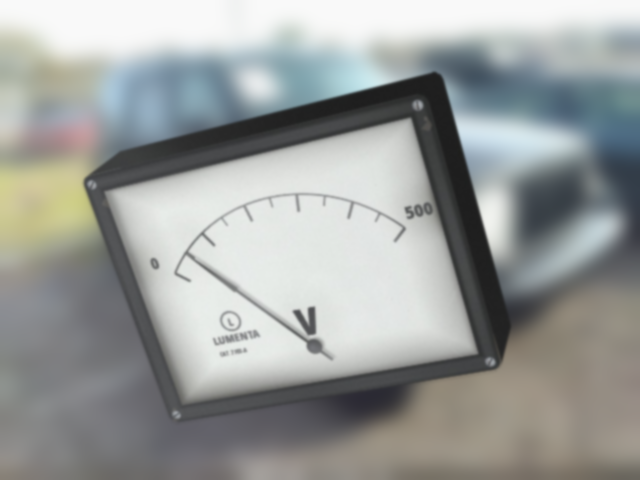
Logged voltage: 50 V
